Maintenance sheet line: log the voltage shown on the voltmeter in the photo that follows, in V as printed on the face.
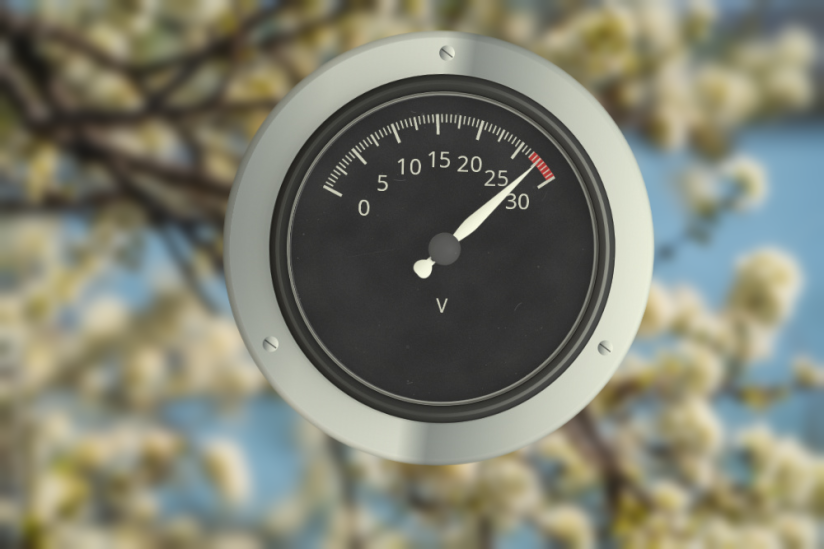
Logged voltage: 27.5 V
